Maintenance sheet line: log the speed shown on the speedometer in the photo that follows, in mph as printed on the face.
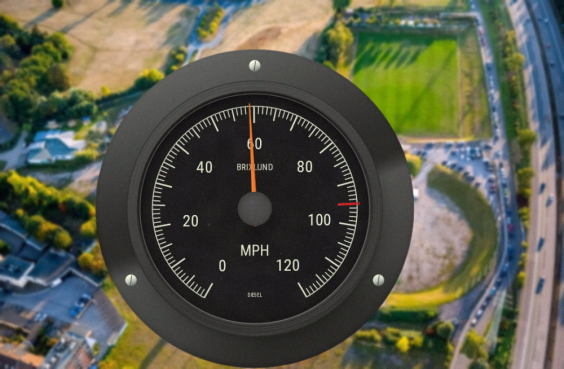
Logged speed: 59 mph
